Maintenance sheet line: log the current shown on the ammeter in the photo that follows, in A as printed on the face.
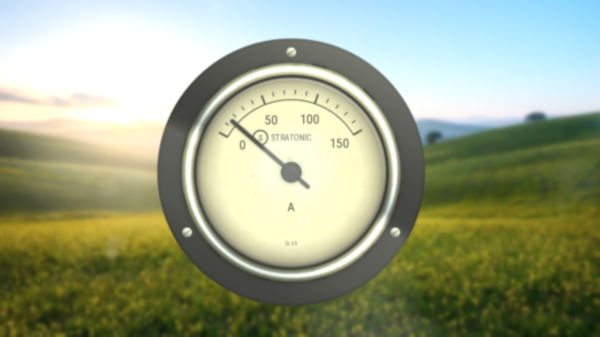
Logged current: 15 A
